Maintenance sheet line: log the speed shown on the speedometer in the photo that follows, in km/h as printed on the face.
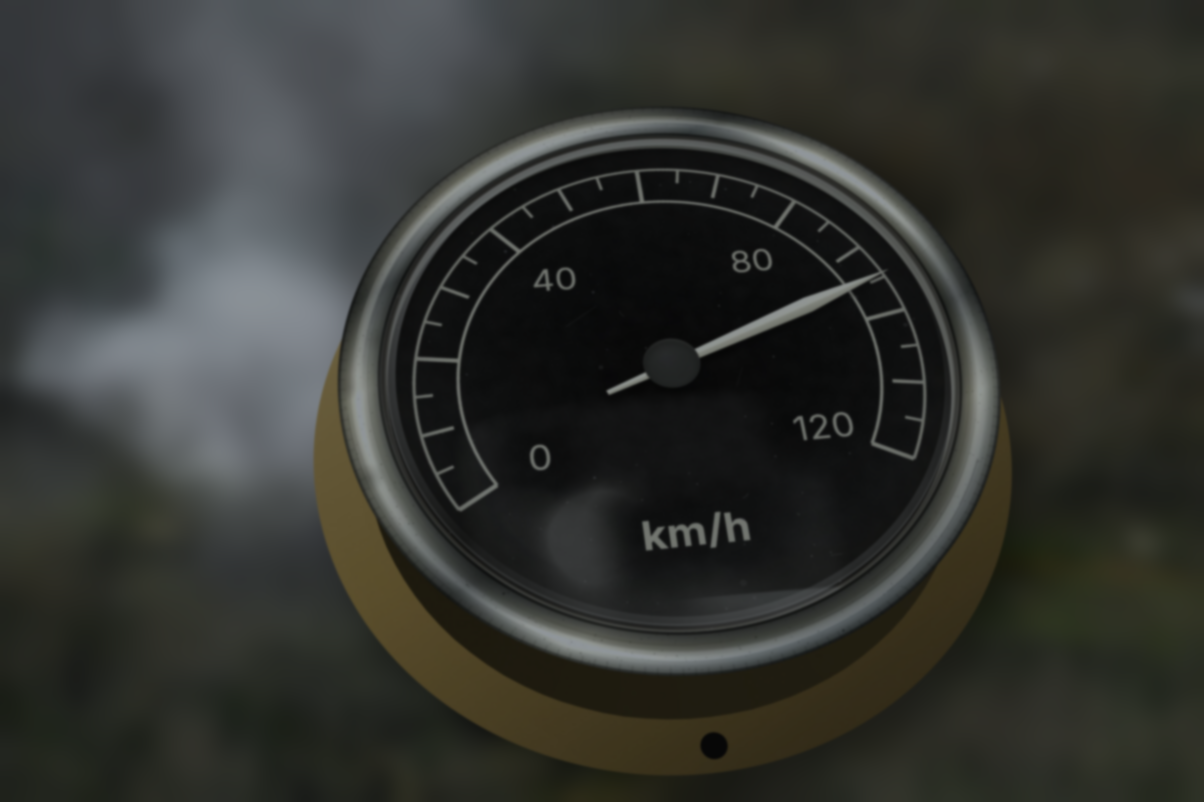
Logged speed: 95 km/h
